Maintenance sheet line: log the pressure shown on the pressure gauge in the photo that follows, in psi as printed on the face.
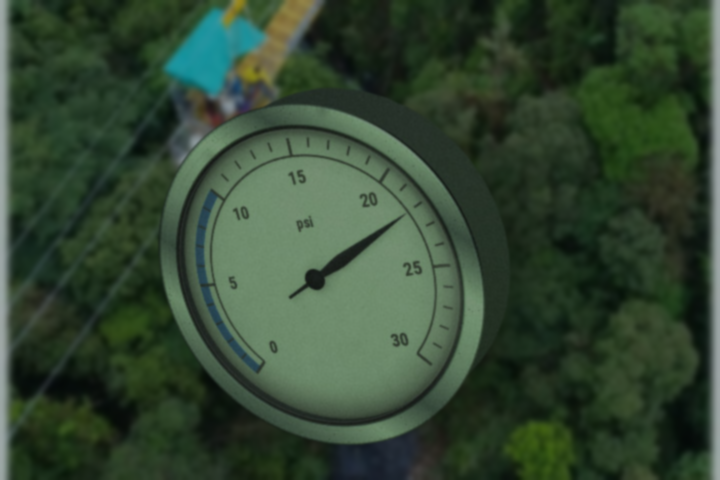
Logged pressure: 22 psi
